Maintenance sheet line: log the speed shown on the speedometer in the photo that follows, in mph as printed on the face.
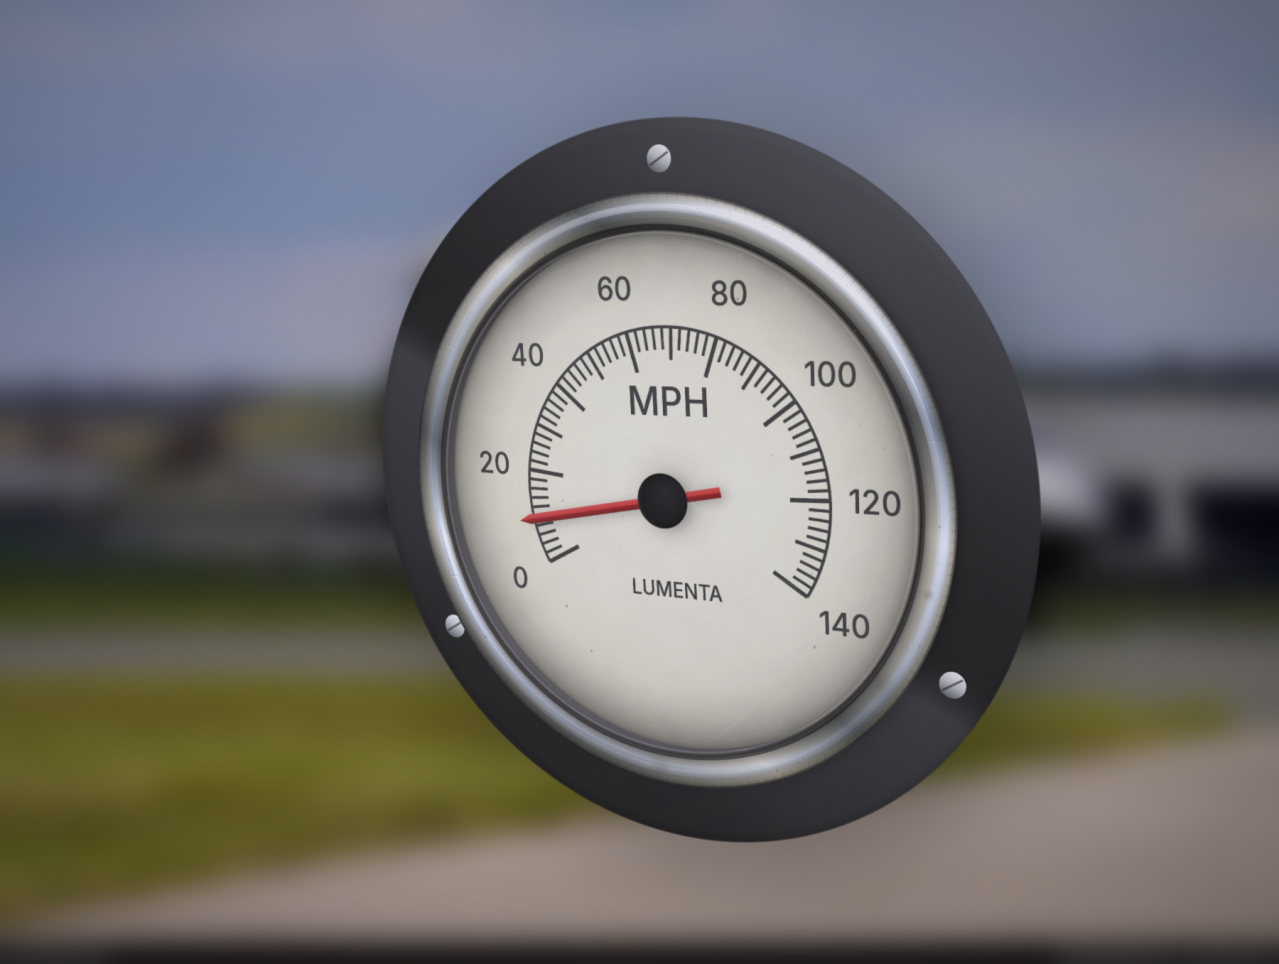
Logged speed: 10 mph
